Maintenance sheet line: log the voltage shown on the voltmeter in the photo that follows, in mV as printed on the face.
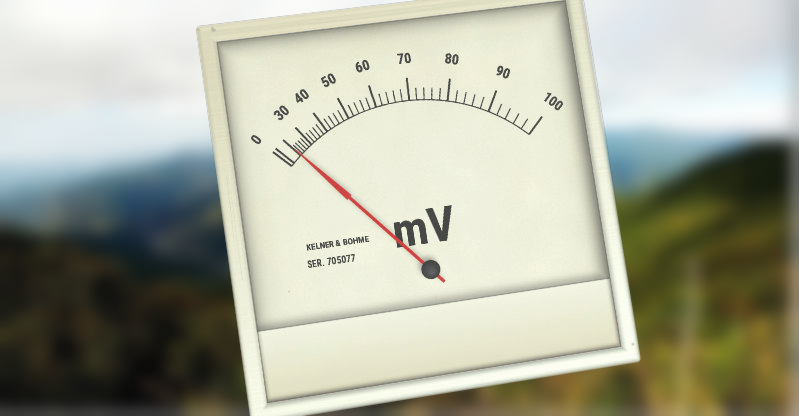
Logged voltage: 20 mV
